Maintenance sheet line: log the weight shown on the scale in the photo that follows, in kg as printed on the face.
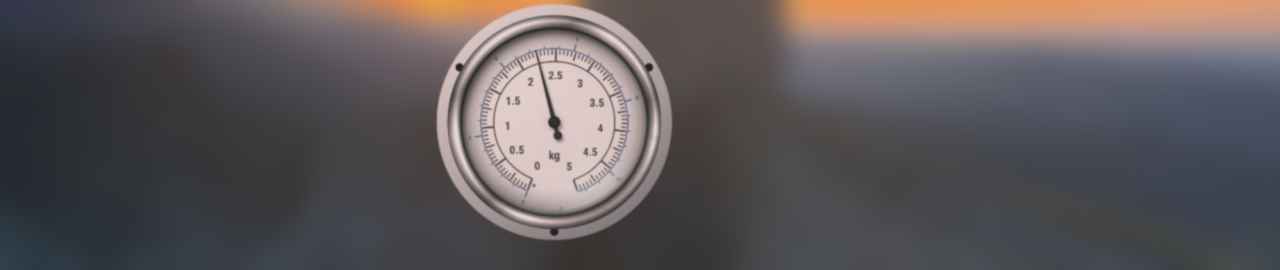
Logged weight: 2.25 kg
